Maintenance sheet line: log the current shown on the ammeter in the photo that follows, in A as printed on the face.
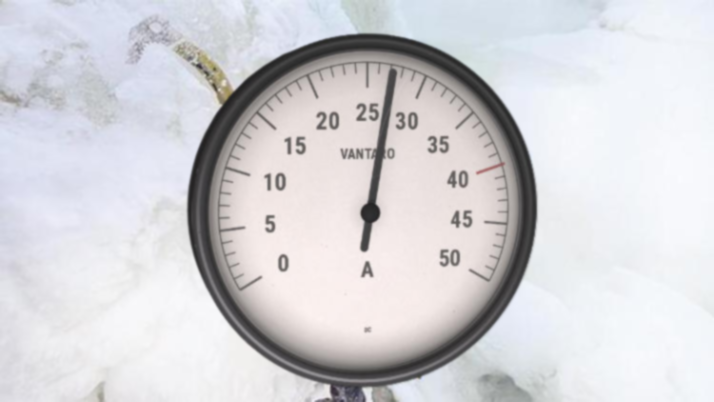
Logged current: 27 A
